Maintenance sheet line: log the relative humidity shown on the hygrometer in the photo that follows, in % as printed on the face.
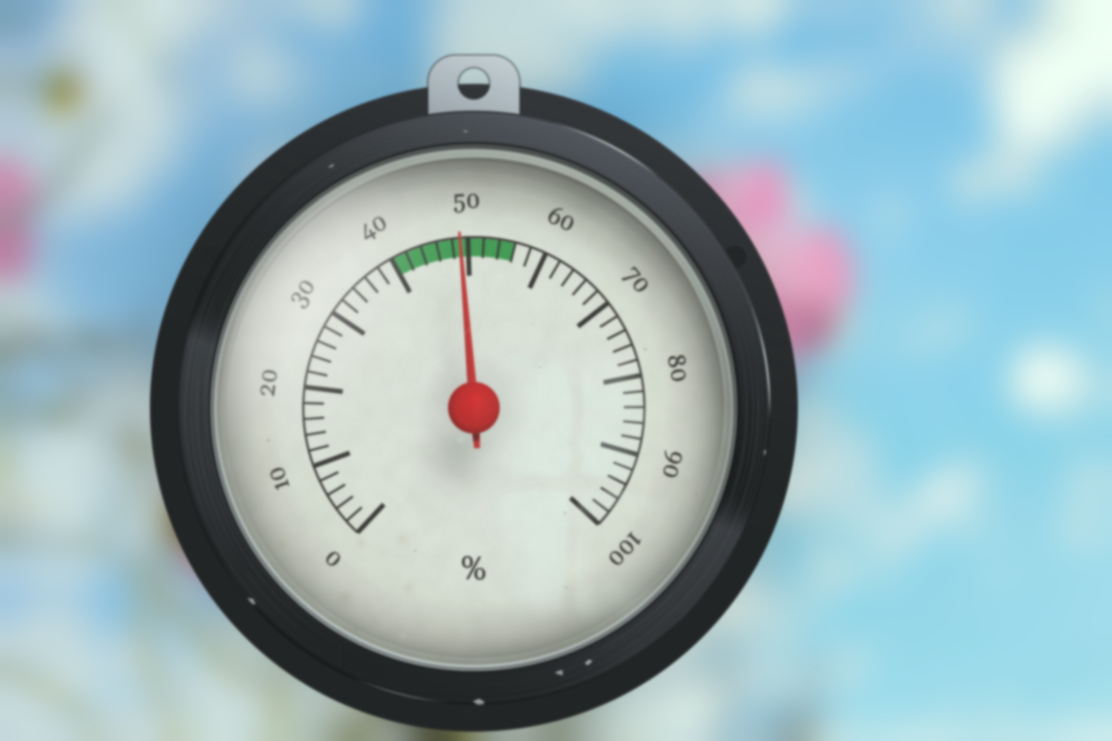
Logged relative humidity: 49 %
